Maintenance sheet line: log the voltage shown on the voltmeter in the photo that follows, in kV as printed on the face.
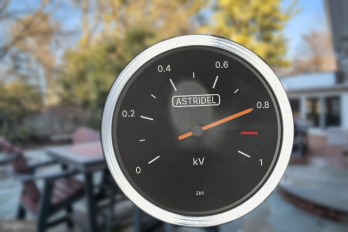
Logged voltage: 0.8 kV
